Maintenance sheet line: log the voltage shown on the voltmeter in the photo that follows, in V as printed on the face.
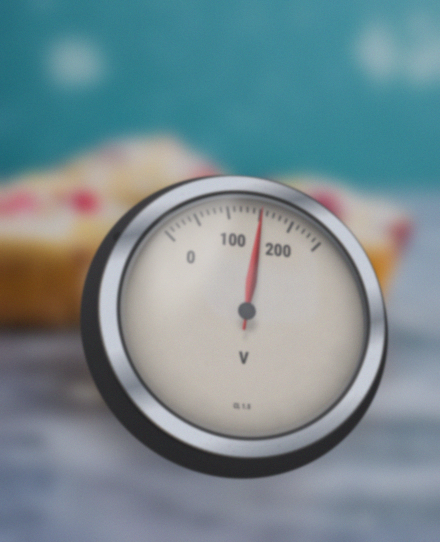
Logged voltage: 150 V
